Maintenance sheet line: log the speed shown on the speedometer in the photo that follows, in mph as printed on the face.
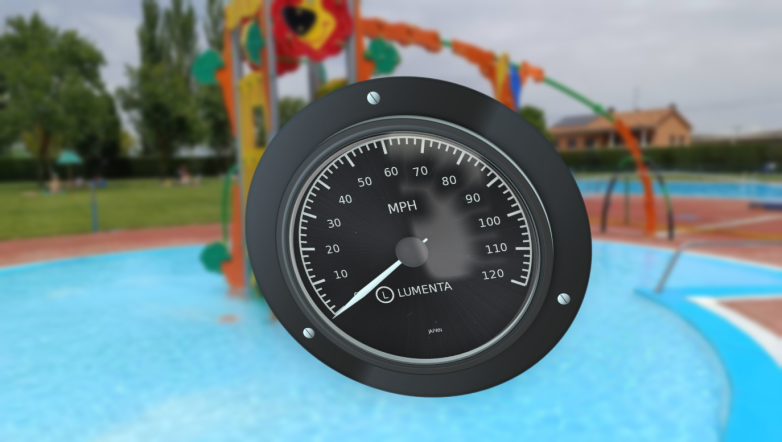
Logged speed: 0 mph
